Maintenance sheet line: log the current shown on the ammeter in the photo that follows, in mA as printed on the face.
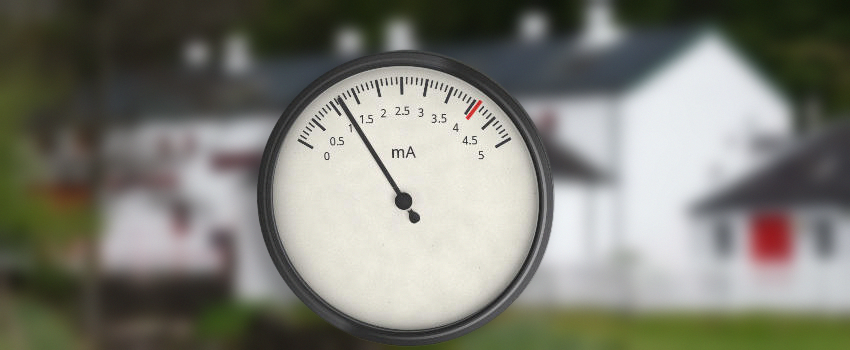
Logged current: 1.2 mA
